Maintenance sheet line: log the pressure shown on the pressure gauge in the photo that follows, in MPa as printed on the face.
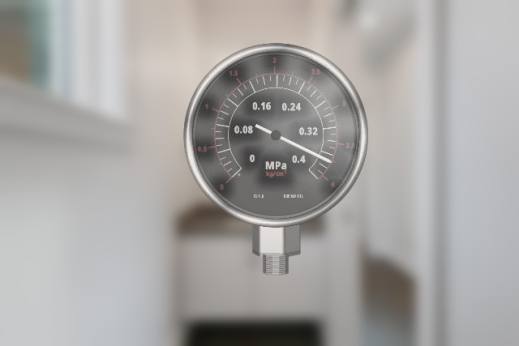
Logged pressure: 0.37 MPa
